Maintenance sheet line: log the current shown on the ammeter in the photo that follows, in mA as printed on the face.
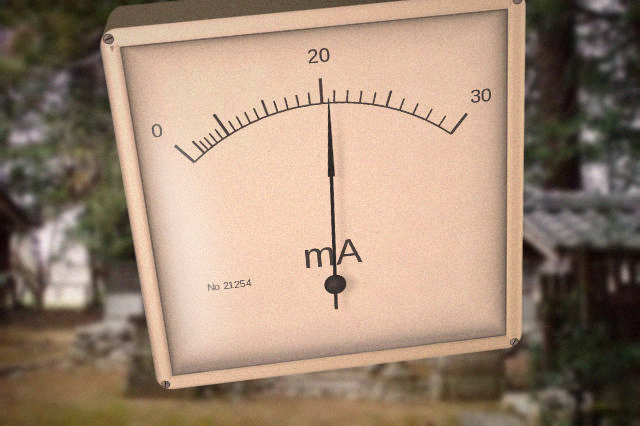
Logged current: 20.5 mA
